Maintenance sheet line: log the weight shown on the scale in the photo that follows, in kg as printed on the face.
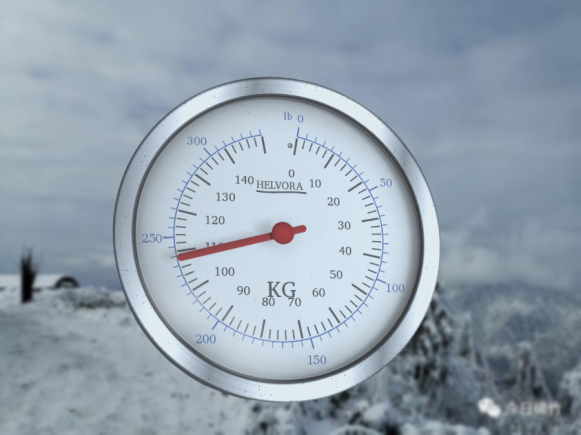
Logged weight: 108 kg
